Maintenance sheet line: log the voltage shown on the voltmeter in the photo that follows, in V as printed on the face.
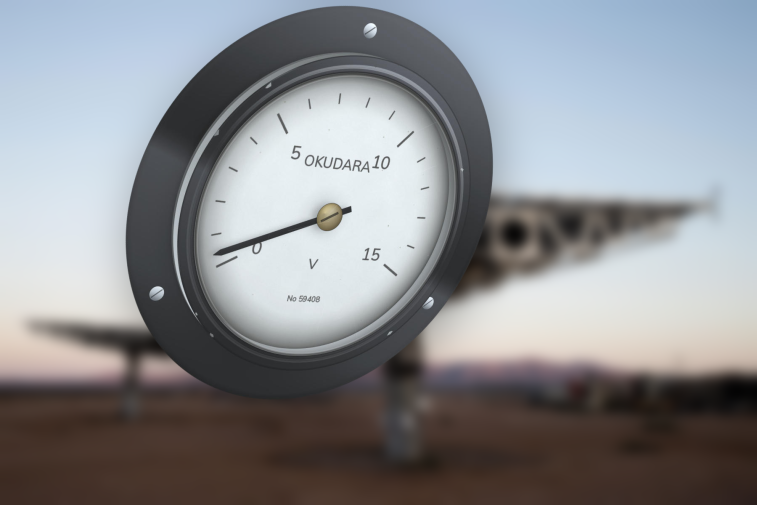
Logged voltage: 0.5 V
